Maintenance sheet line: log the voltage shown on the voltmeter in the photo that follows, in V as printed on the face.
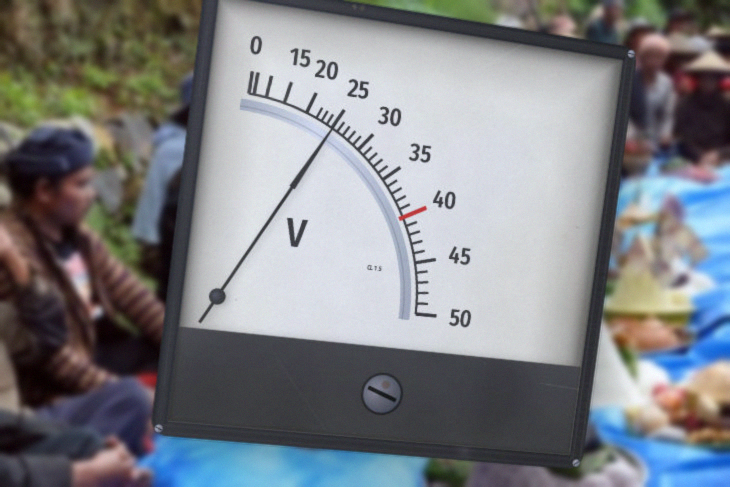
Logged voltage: 25 V
